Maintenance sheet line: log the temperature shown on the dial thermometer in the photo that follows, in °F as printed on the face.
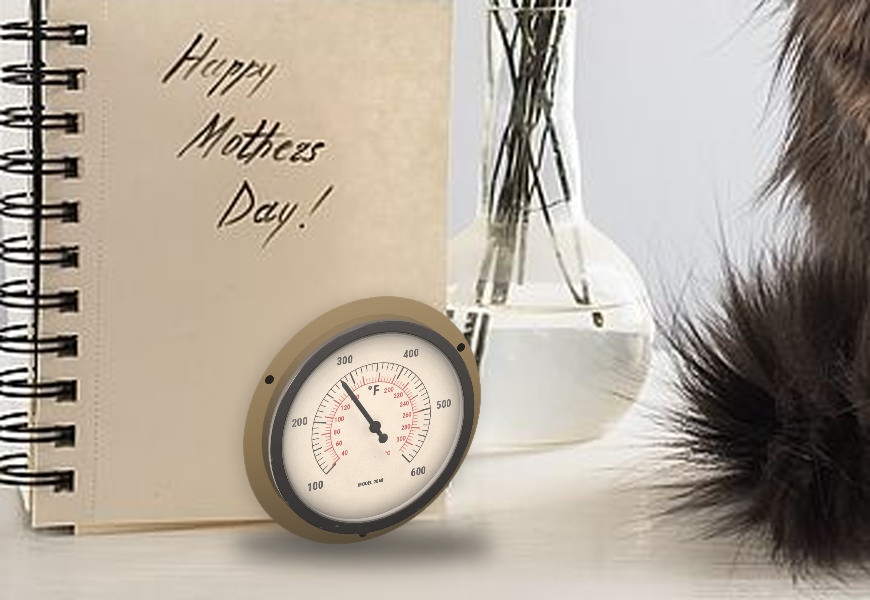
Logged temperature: 280 °F
